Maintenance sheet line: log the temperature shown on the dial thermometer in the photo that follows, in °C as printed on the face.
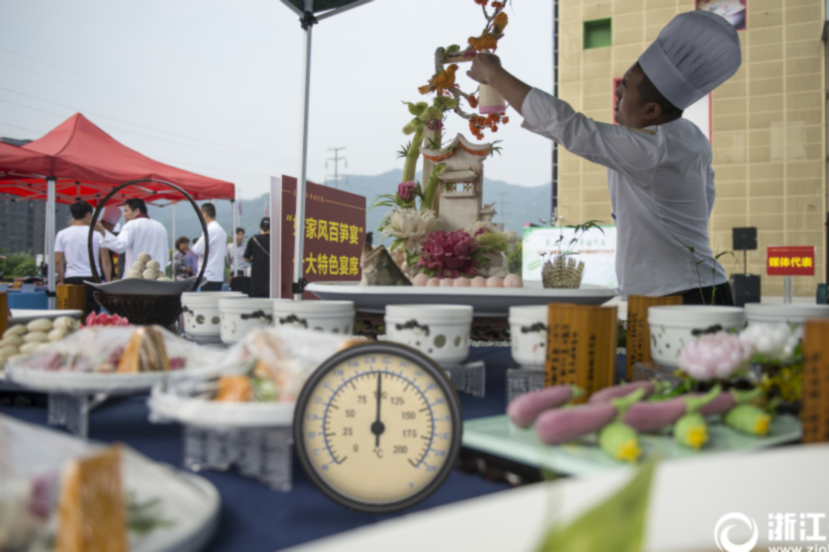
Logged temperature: 100 °C
